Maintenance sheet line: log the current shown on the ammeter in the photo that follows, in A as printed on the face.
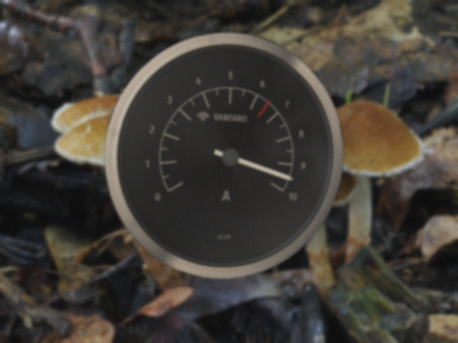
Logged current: 9.5 A
